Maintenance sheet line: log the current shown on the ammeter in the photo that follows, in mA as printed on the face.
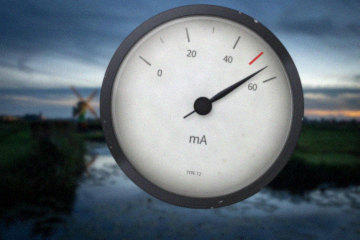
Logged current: 55 mA
